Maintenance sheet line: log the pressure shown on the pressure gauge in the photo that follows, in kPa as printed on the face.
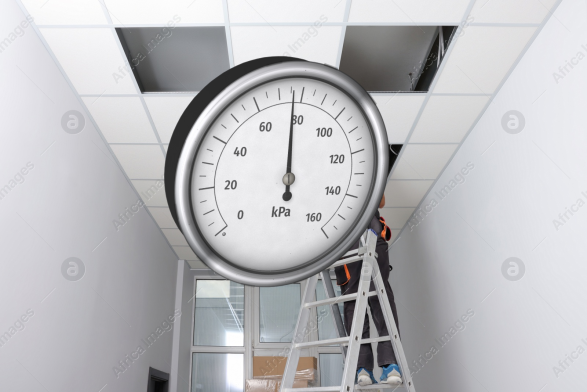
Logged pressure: 75 kPa
